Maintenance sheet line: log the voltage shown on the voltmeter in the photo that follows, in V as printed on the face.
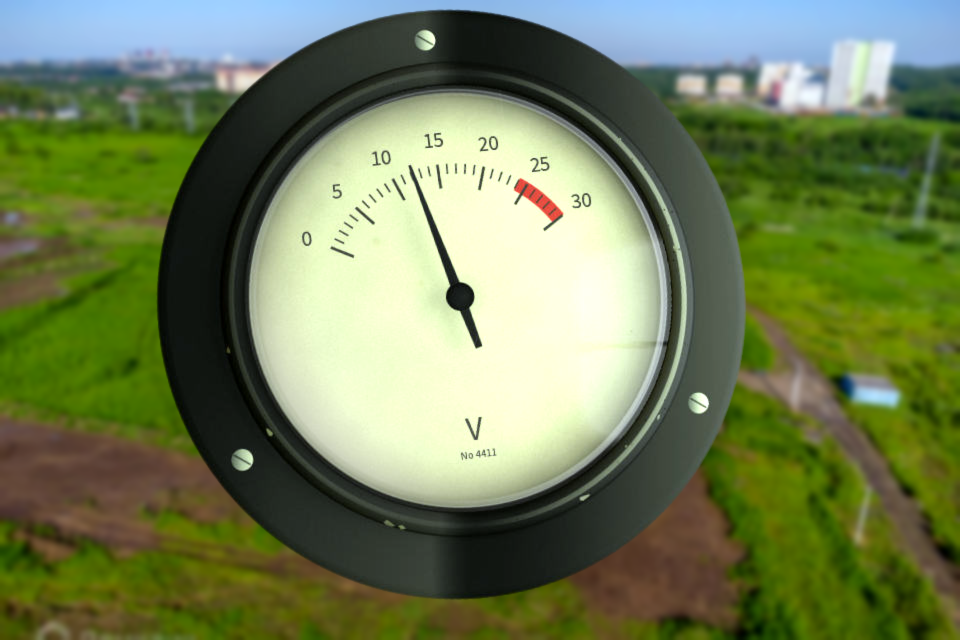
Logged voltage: 12 V
